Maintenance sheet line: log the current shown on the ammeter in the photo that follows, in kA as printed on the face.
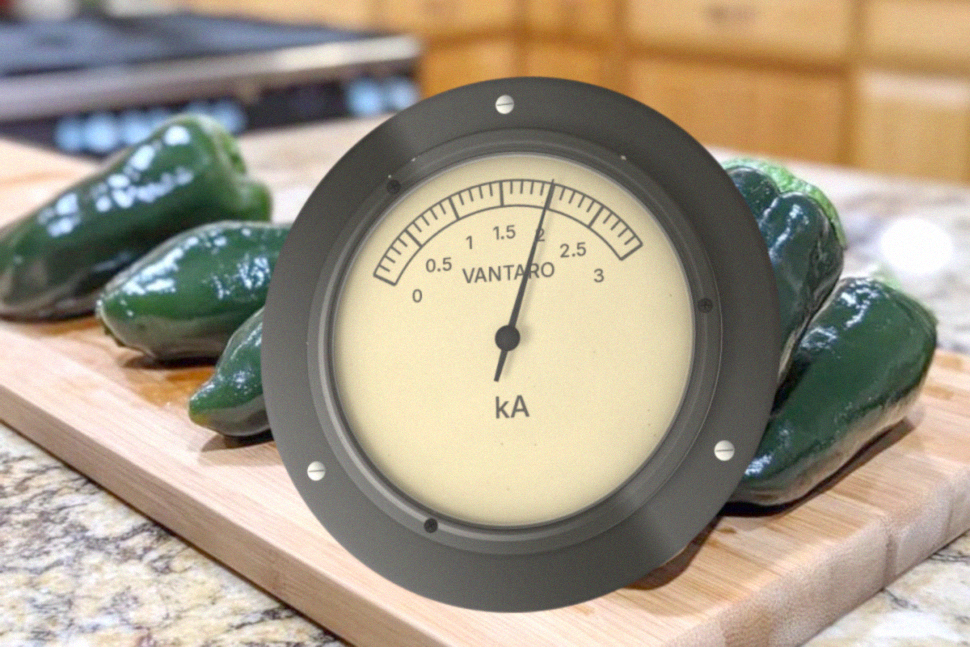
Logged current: 2 kA
